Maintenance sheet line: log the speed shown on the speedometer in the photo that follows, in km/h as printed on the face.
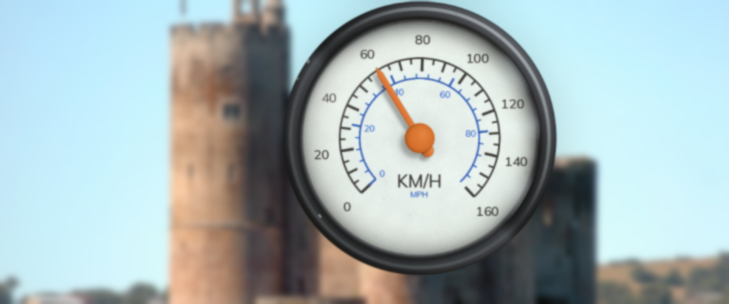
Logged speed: 60 km/h
